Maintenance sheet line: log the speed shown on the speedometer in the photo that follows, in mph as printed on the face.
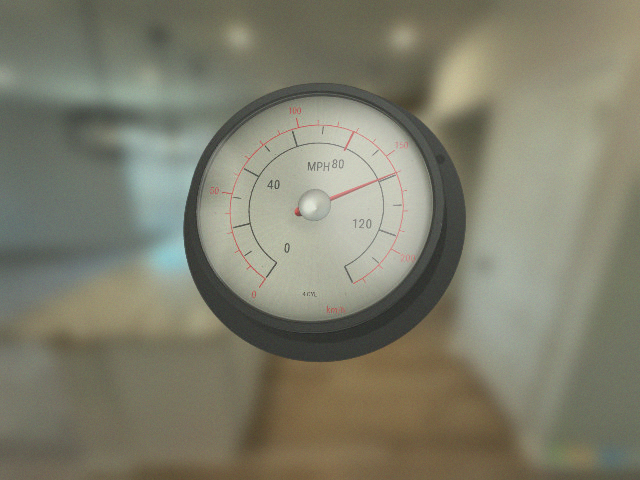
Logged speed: 100 mph
